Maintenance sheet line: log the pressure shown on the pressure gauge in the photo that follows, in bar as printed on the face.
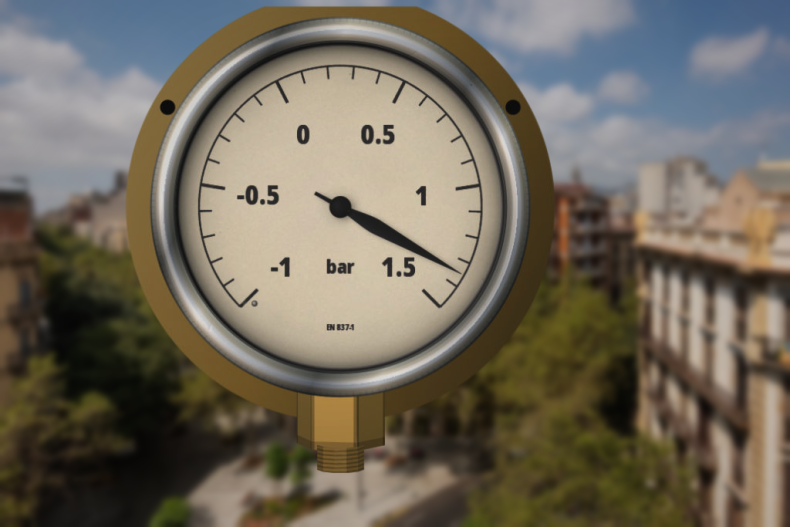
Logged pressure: 1.35 bar
